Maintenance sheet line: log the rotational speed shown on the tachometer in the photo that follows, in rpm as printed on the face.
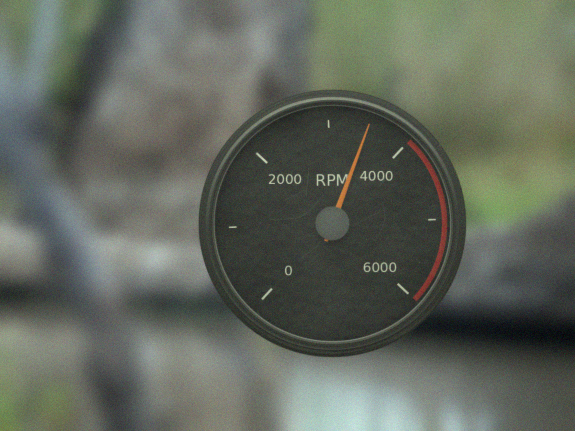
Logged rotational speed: 3500 rpm
